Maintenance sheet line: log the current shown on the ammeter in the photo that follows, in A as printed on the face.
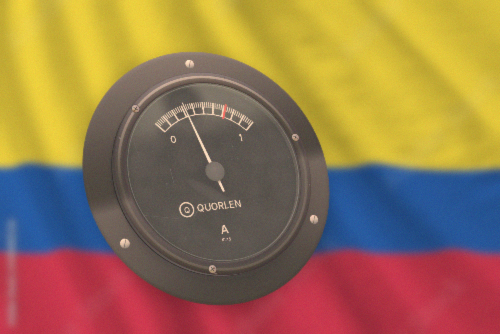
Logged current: 0.3 A
